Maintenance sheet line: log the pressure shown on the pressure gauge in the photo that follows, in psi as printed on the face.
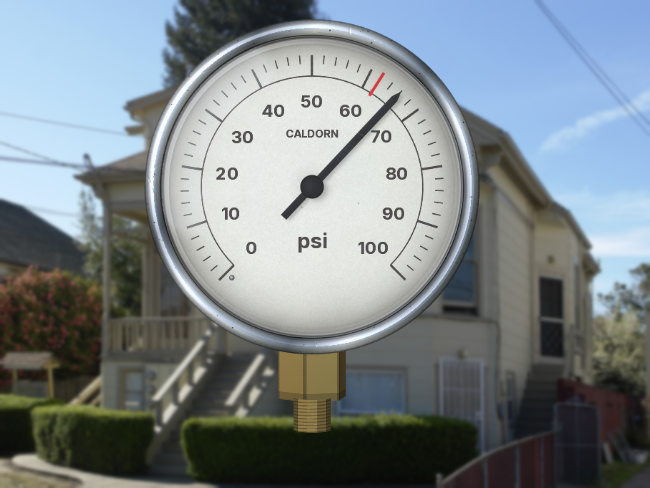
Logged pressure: 66 psi
